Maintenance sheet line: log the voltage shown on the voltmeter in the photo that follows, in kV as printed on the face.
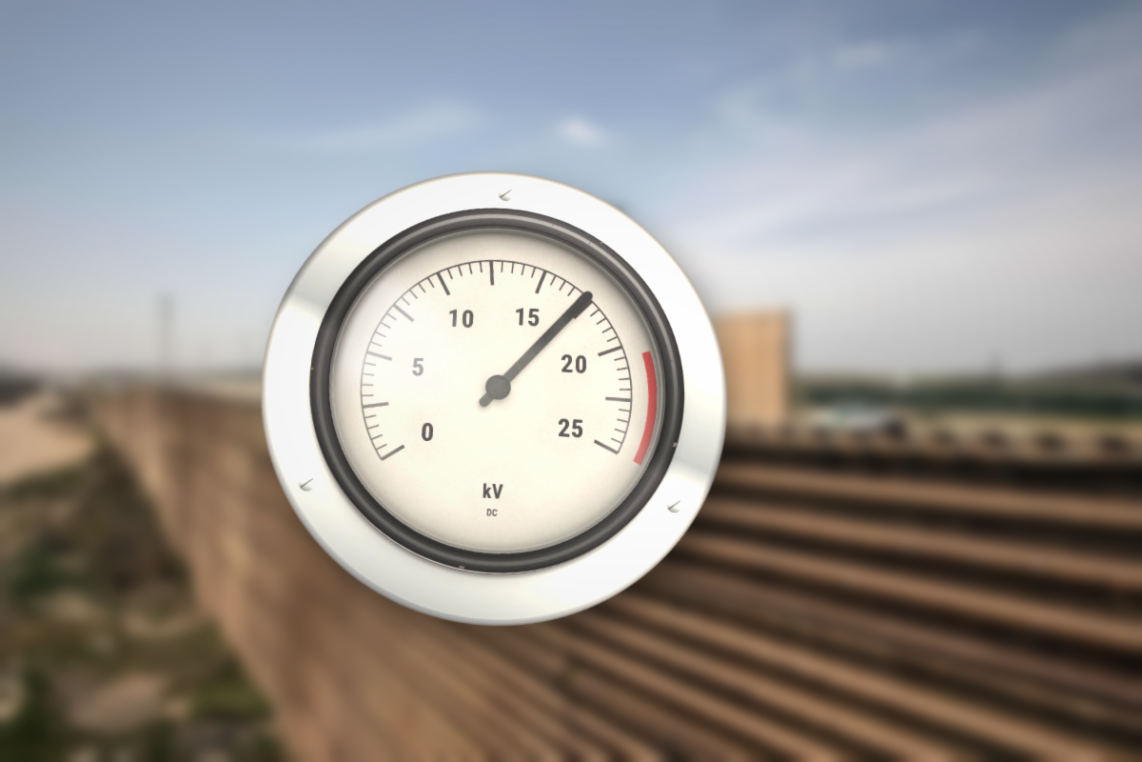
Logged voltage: 17.25 kV
